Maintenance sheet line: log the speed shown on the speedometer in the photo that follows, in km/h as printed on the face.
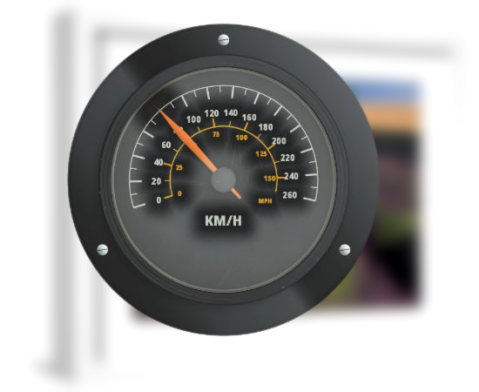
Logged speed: 80 km/h
